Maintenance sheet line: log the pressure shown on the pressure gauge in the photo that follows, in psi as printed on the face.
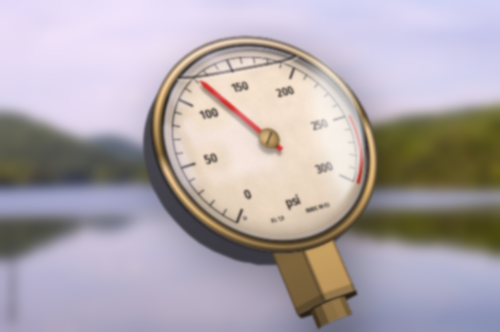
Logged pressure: 120 psi
